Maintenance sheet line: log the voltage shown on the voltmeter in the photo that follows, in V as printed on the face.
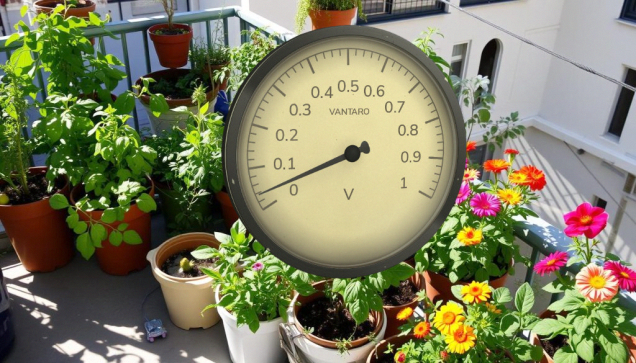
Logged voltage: 0.04 V
